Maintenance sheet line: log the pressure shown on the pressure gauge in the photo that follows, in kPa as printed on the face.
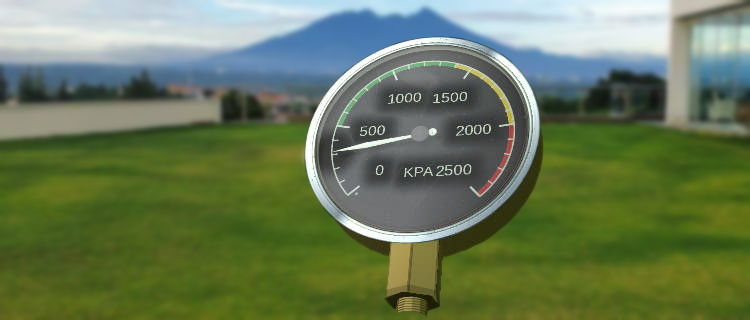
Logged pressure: 300 kPa
